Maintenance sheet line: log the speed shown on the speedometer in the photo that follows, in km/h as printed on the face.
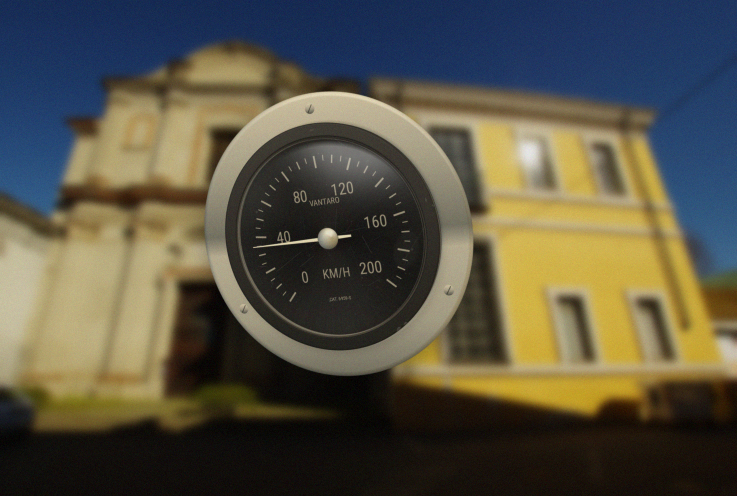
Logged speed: 35 km/h
